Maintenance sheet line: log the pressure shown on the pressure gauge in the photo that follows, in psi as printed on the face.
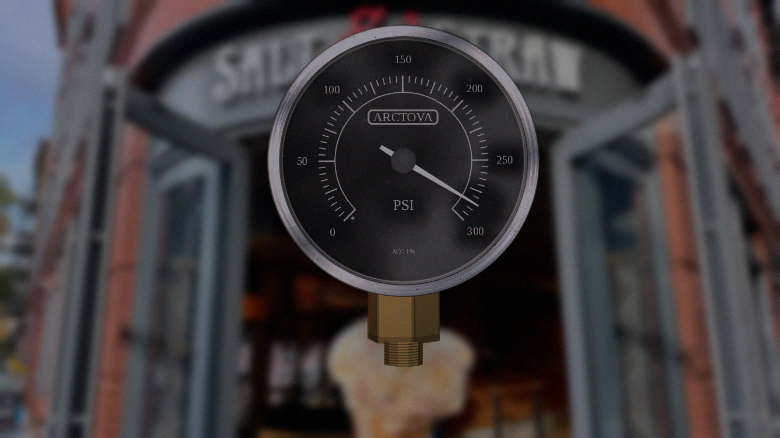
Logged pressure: 285 psi
